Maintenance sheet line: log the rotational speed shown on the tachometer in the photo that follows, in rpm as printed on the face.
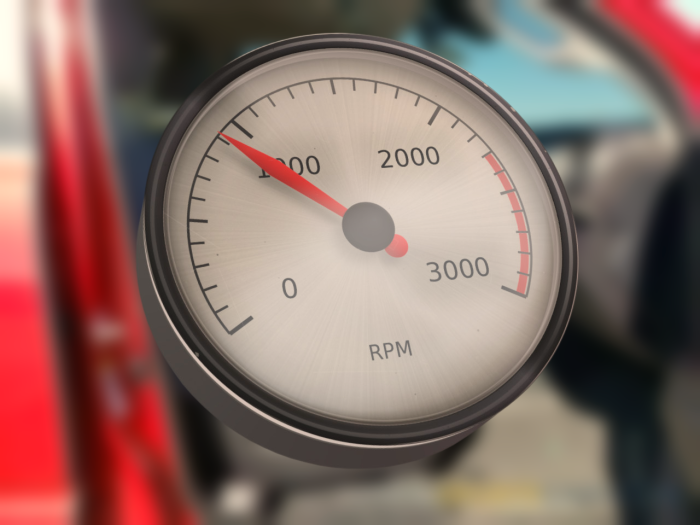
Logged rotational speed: 900 rpm
